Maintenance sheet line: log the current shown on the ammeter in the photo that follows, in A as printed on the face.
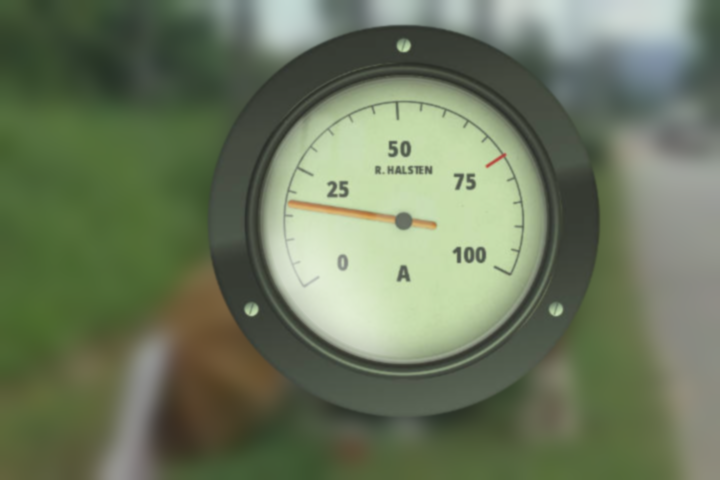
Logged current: 17.5 A
